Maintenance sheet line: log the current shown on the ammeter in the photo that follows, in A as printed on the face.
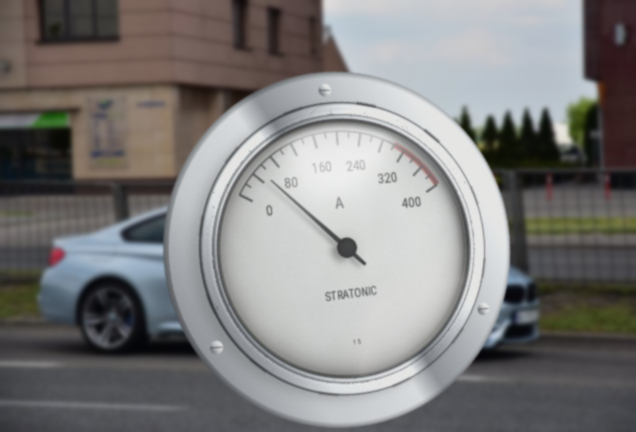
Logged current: 50 A
